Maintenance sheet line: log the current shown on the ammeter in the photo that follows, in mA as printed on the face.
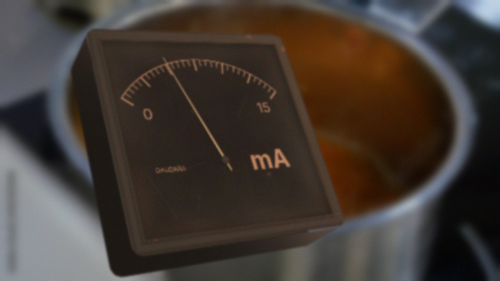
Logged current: 5 mA
